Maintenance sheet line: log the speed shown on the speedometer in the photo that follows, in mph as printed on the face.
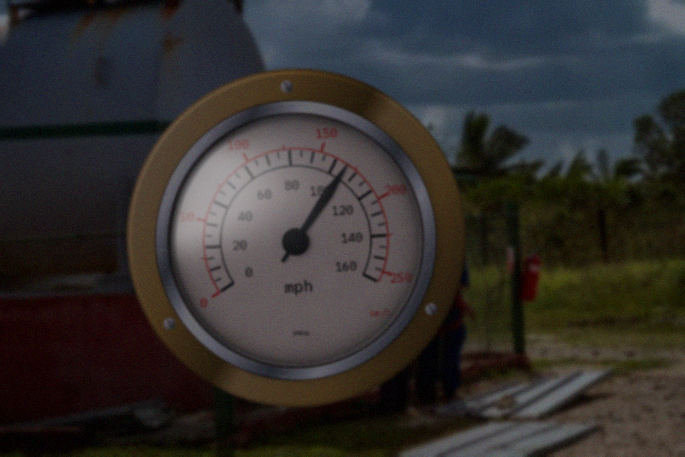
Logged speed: 105 mph
